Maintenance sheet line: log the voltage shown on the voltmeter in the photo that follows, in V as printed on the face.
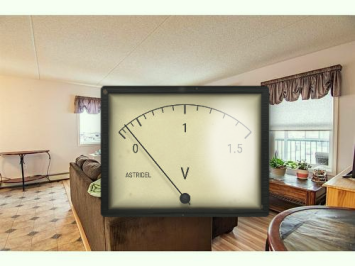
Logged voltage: 0.3 V
